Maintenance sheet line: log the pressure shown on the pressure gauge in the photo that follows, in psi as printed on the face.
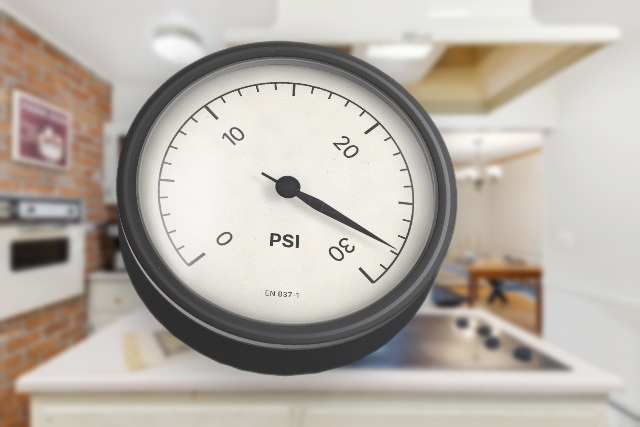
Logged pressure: 28 psi
